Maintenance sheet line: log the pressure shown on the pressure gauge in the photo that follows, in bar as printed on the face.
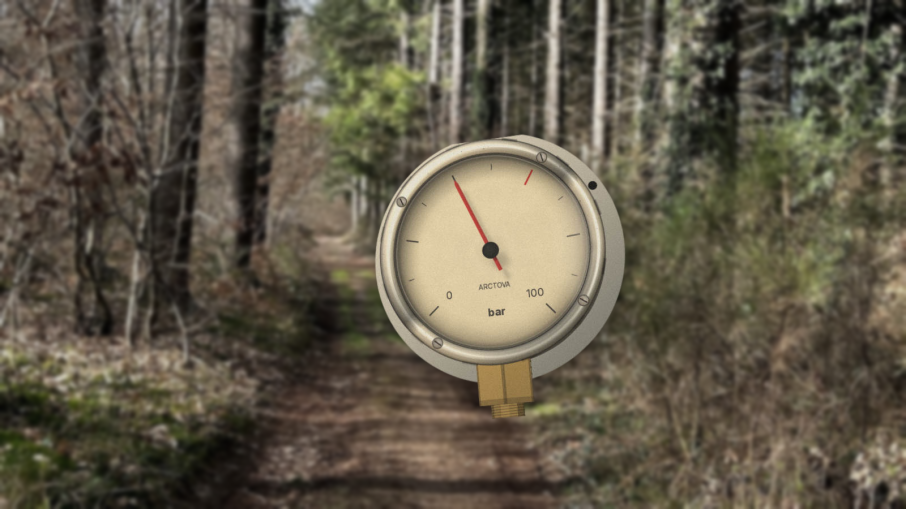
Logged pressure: 40 bar
